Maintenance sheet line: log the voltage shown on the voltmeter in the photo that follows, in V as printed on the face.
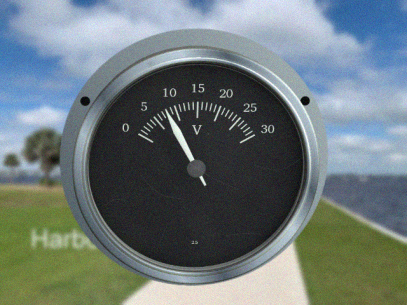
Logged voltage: 8 V
